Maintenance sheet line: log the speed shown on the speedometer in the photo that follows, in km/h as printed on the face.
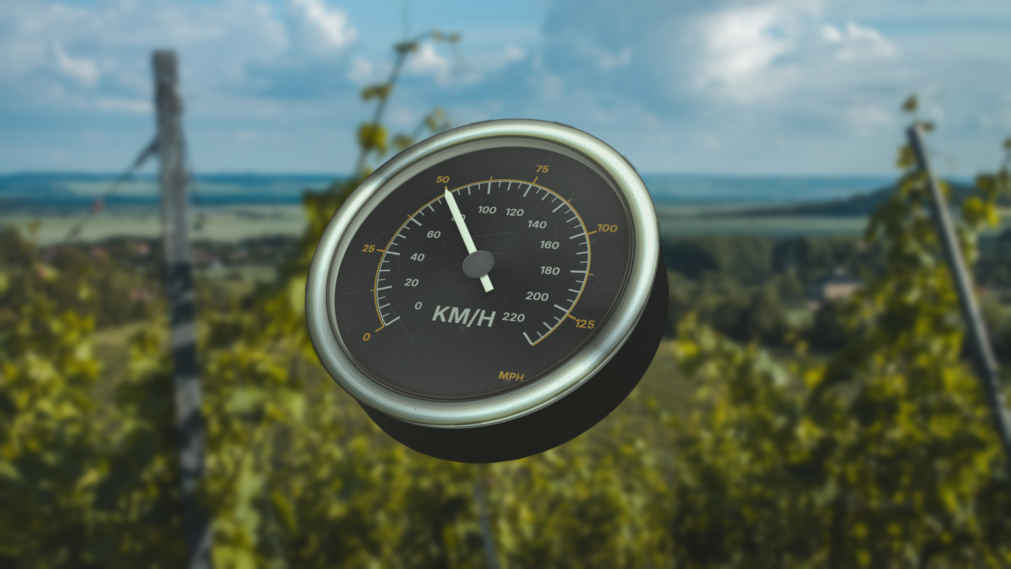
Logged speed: 80 km/h
